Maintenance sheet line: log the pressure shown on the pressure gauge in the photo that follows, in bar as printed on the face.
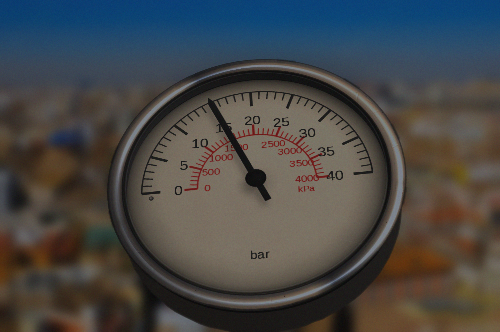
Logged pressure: 15 bar
